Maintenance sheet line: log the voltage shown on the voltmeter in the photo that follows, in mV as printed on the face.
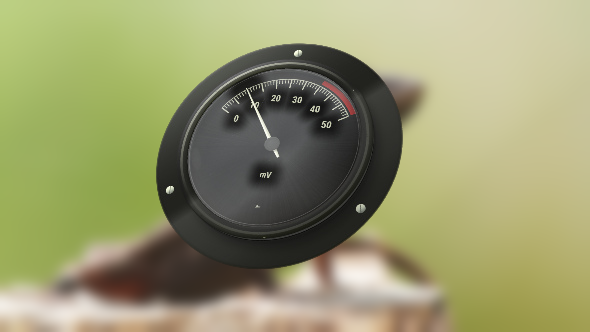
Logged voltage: 10 mV
